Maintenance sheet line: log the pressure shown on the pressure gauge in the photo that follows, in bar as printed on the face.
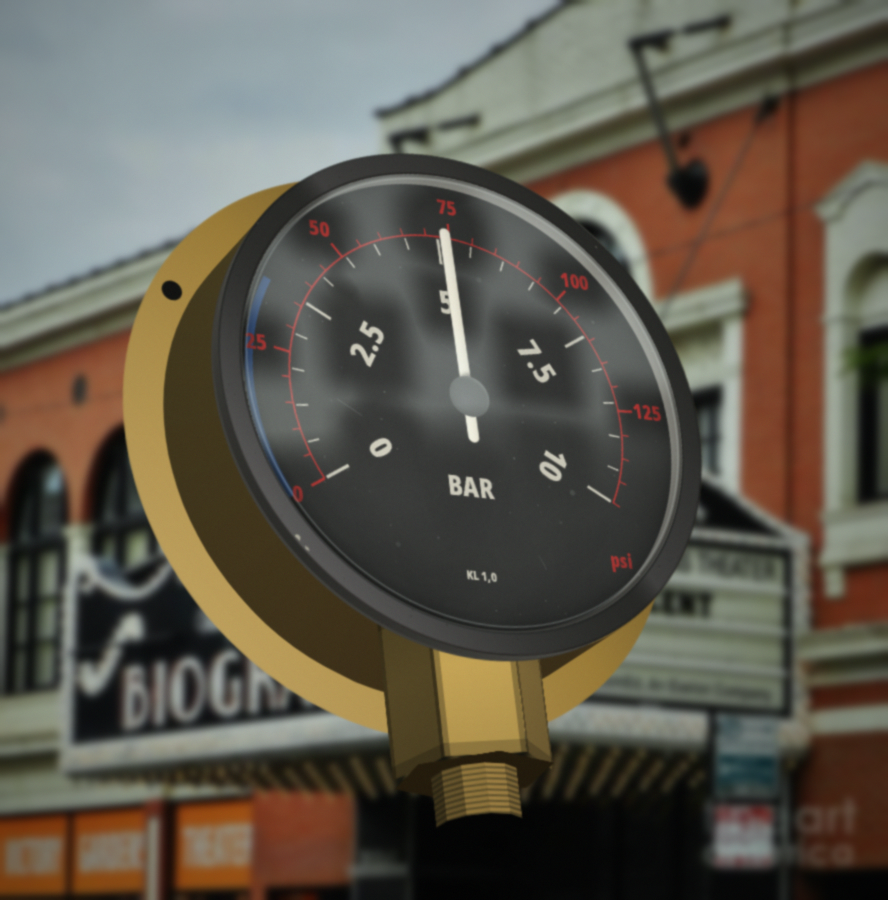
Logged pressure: 5 bar
